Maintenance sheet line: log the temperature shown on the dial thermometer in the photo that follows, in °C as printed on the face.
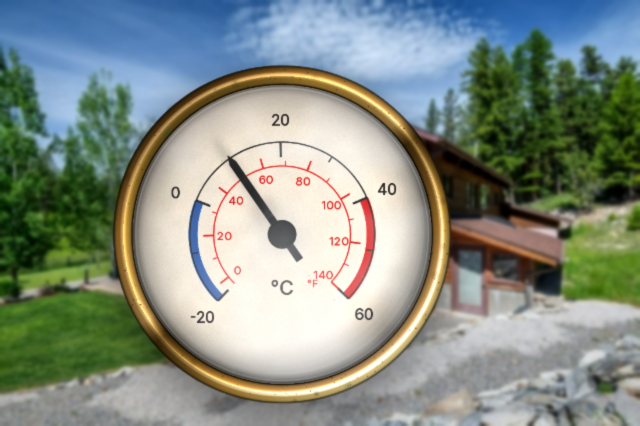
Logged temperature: 10 °C
